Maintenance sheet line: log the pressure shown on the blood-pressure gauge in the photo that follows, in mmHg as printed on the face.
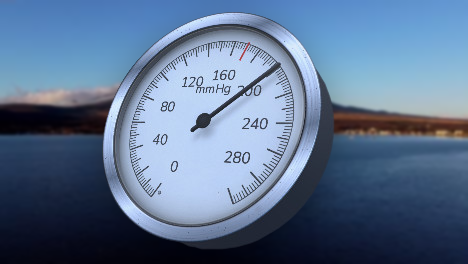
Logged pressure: 200 mmHg
